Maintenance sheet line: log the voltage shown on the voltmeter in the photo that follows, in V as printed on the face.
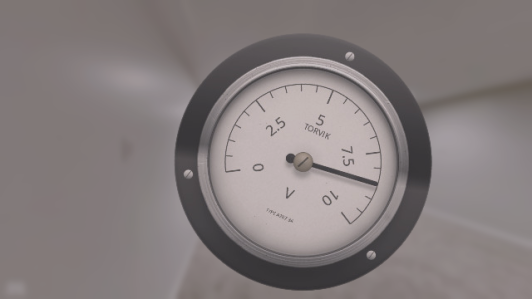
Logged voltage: 8.5 V
